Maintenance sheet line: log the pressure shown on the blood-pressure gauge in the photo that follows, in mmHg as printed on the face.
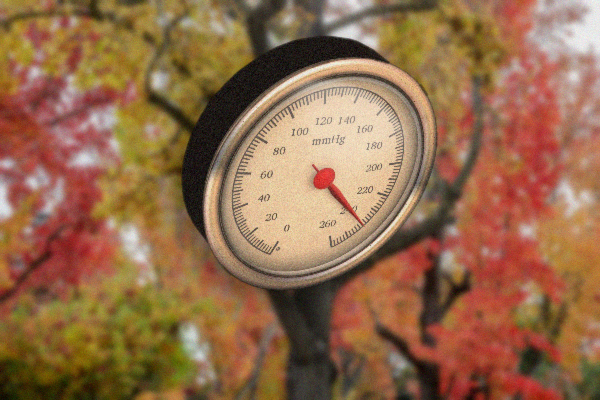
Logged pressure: 240 mmHg
